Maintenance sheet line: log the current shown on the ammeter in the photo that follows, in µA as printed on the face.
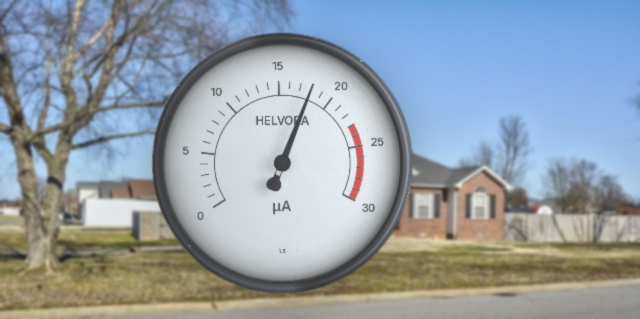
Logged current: 18 µA
